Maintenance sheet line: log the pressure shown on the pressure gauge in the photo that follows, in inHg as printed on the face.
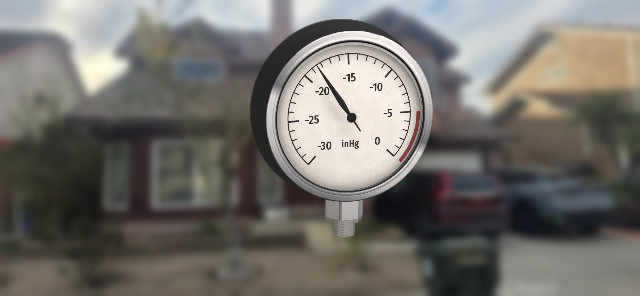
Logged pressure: -18.5 inHg
